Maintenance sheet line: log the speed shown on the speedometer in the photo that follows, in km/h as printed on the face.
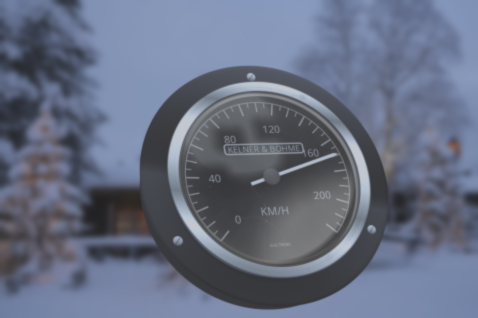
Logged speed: 170 km/h
